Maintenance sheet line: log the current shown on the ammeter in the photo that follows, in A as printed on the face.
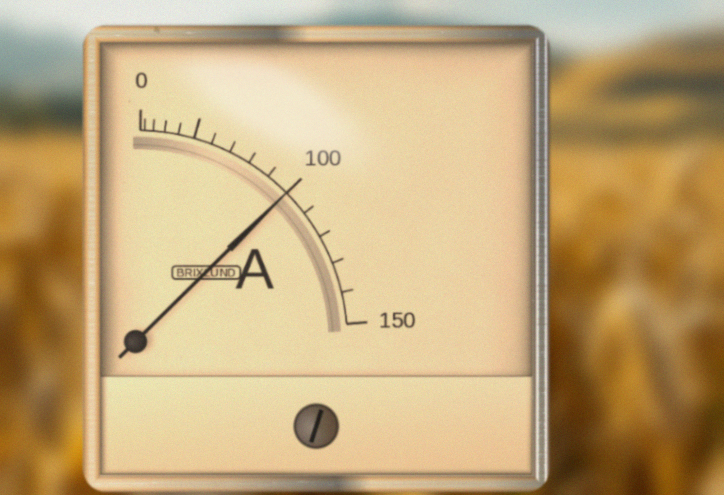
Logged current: 100 A
